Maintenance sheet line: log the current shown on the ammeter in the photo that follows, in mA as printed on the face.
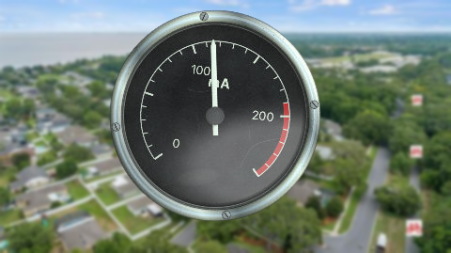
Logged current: 115 mA
